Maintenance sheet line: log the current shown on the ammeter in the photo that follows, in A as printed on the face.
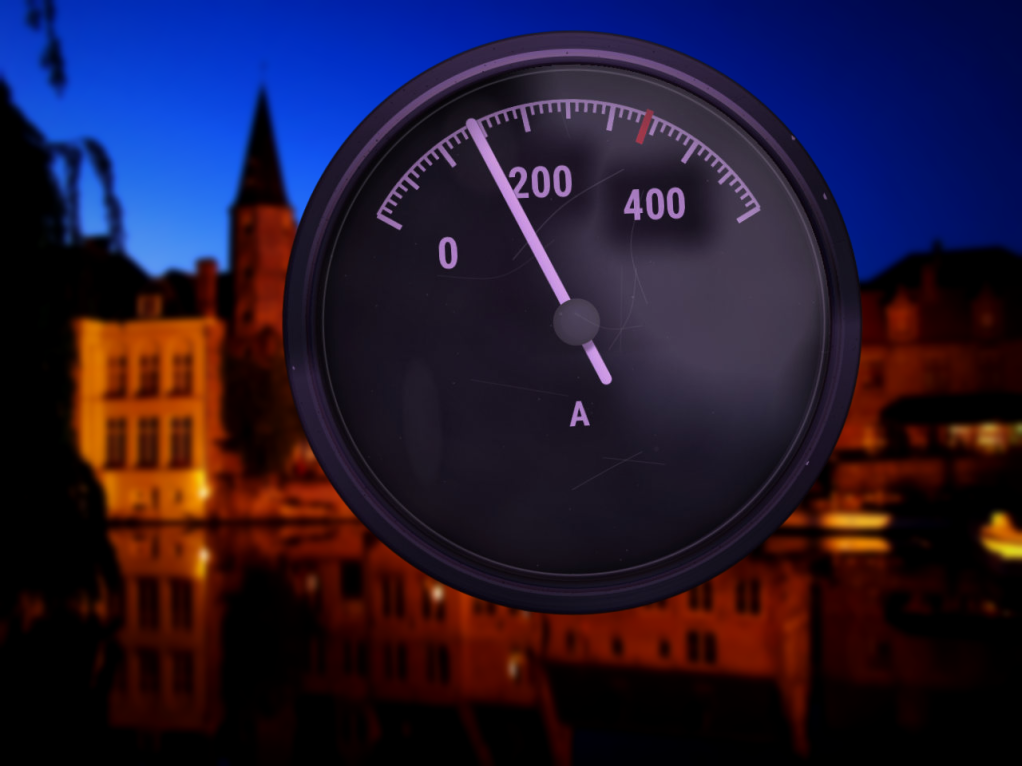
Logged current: 140 A
